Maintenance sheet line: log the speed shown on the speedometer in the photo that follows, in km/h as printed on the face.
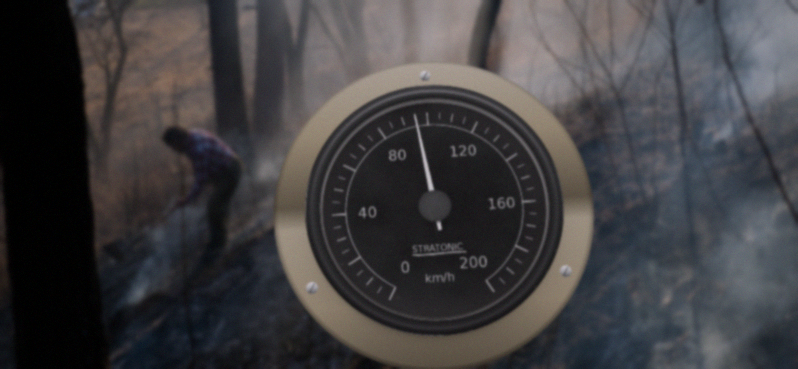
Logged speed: 95 km/h
